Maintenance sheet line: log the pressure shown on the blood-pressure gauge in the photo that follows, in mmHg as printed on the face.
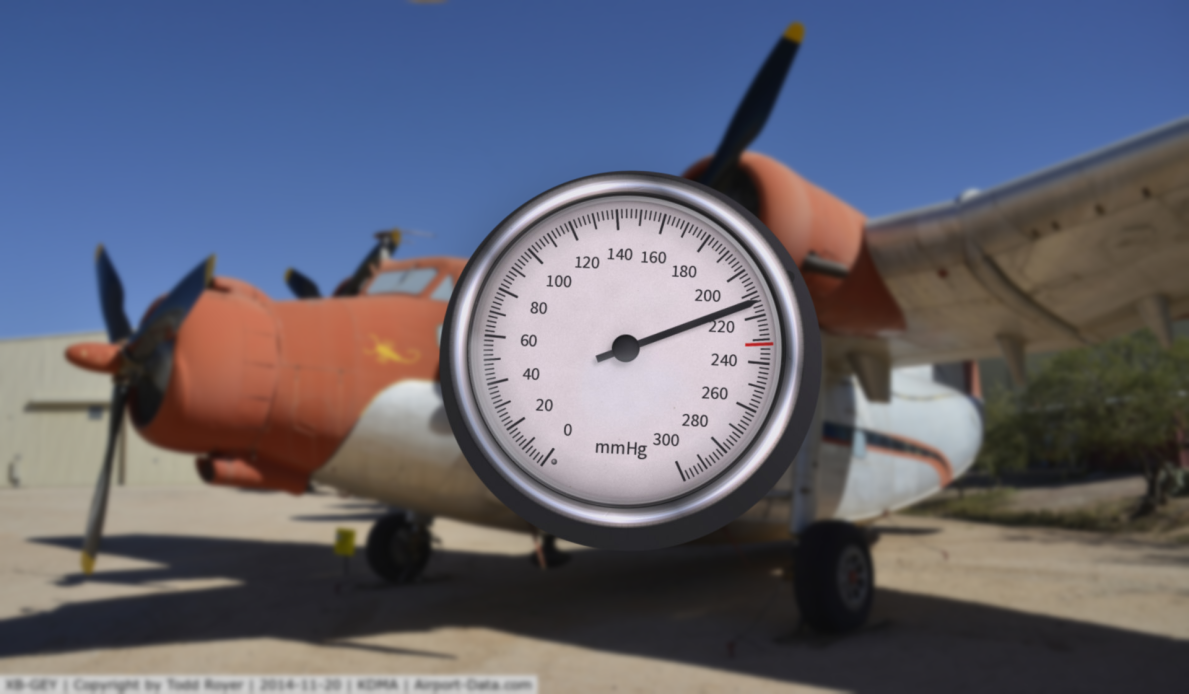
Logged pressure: 214 mmHg
